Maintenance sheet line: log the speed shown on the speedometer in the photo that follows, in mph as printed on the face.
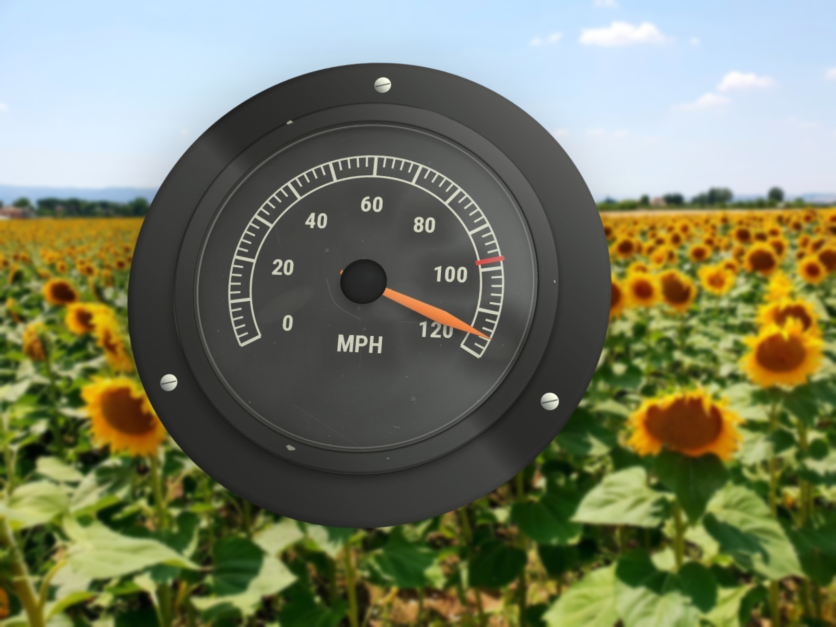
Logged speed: 116 mph
